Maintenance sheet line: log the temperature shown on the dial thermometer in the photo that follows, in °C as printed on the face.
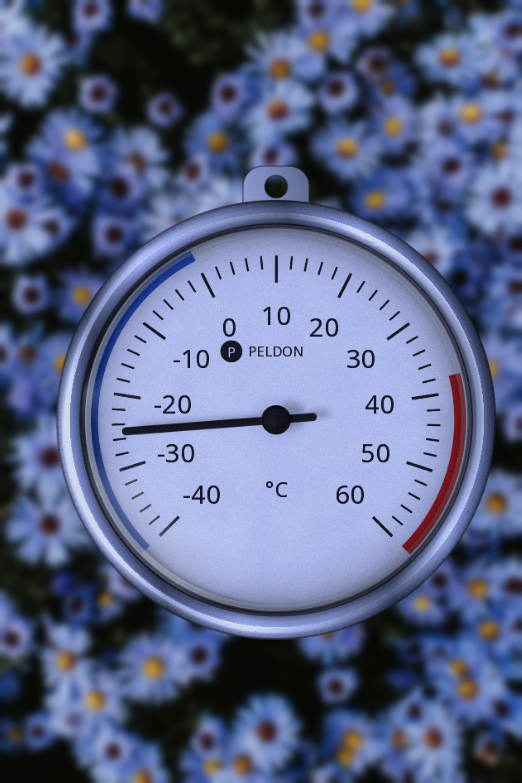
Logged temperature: -25 °C
